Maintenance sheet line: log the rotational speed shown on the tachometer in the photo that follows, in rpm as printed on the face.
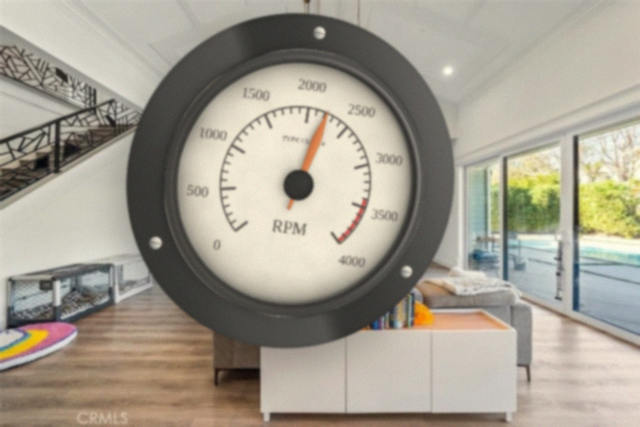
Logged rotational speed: 2200 rpm
